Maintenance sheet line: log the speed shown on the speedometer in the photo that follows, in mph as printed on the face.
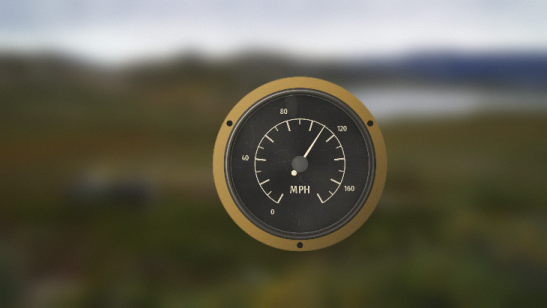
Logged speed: 110 mph
